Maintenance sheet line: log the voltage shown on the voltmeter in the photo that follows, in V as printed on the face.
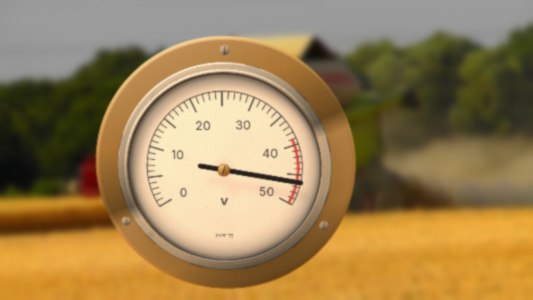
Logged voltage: 46 V
